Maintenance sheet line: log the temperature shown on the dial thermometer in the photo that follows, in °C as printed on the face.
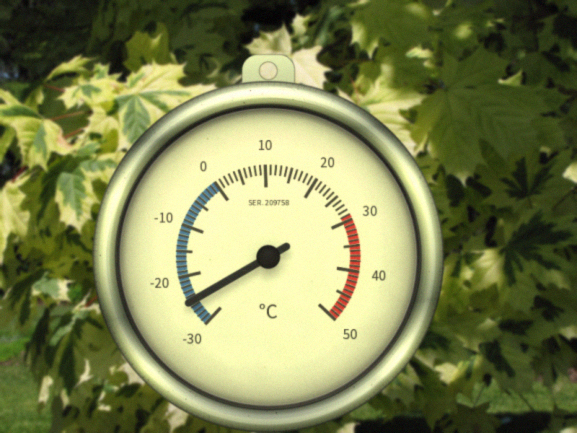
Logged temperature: -25 °C
